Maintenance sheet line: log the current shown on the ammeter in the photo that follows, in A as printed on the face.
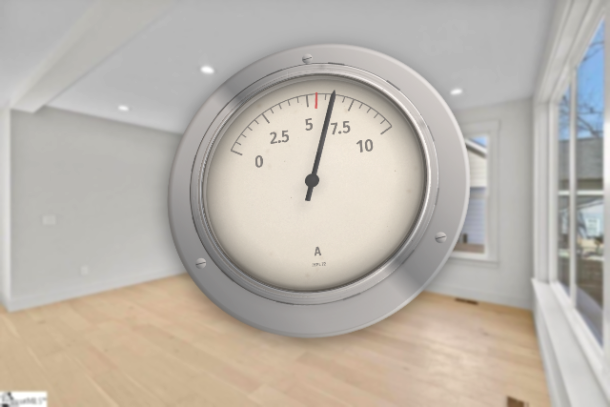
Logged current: 6.5 A
